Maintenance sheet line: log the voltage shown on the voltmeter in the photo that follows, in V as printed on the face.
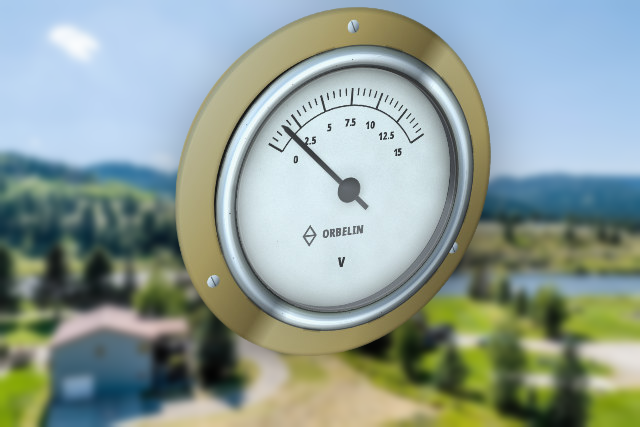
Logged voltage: 1.5 V
